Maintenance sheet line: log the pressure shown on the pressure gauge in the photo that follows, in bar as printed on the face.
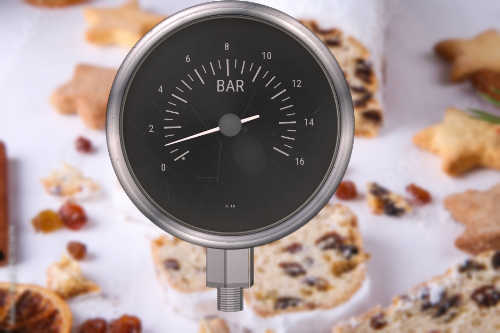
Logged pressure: 1 bar
